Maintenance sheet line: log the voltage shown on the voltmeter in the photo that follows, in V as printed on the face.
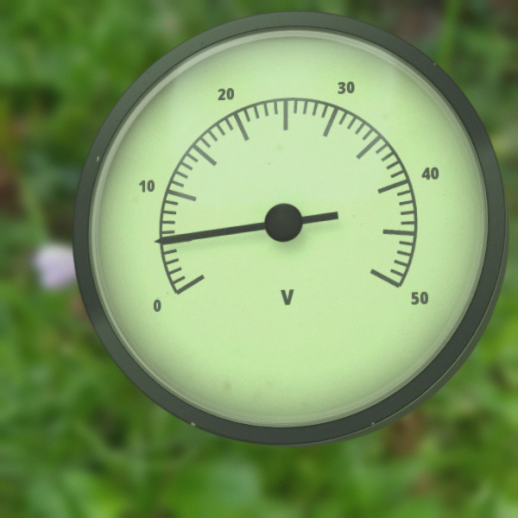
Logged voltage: 5 V
